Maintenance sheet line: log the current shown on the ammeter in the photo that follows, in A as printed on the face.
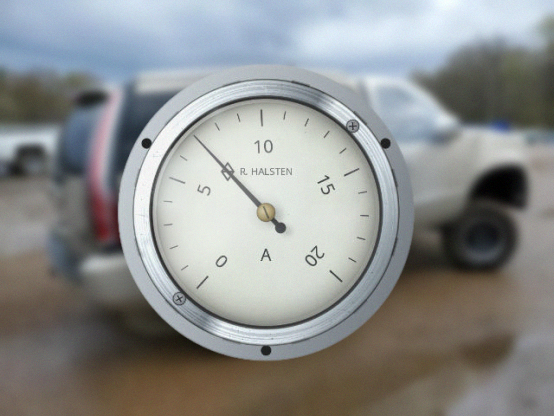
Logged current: 7 A
